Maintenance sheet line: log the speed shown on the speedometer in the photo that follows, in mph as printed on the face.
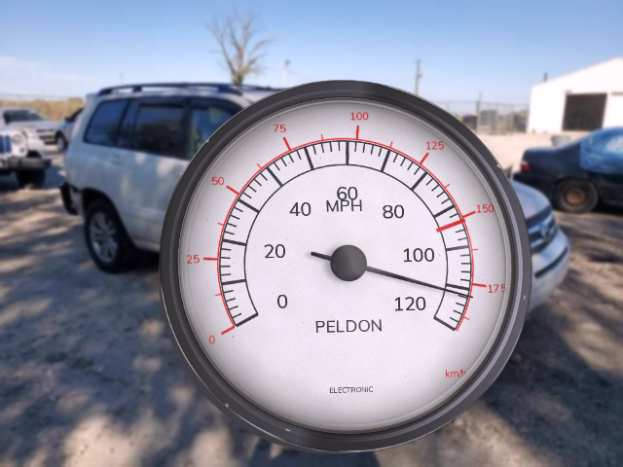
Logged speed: 112 mph
